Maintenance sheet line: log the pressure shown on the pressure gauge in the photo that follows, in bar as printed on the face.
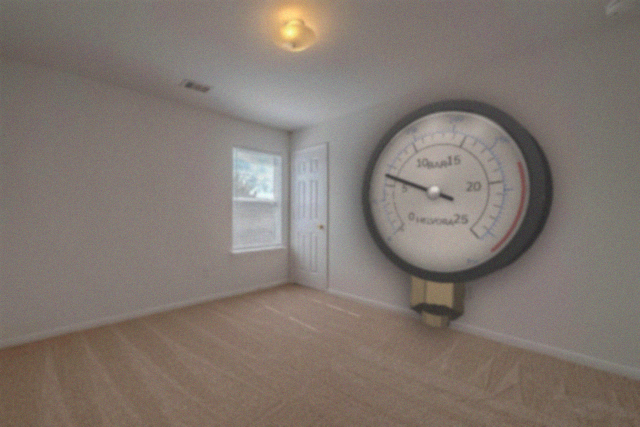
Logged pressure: 6 bar
